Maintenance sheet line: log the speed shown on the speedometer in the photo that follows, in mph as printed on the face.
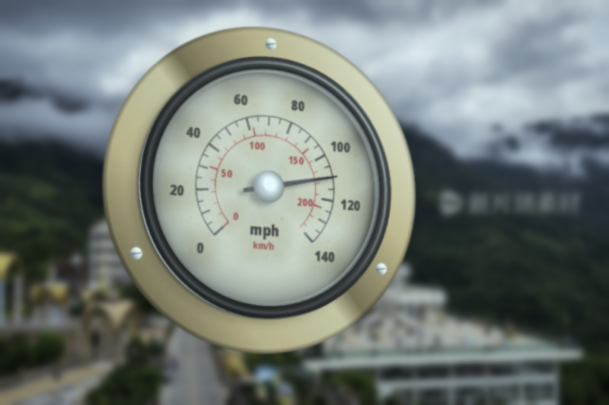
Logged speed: 110 mph
